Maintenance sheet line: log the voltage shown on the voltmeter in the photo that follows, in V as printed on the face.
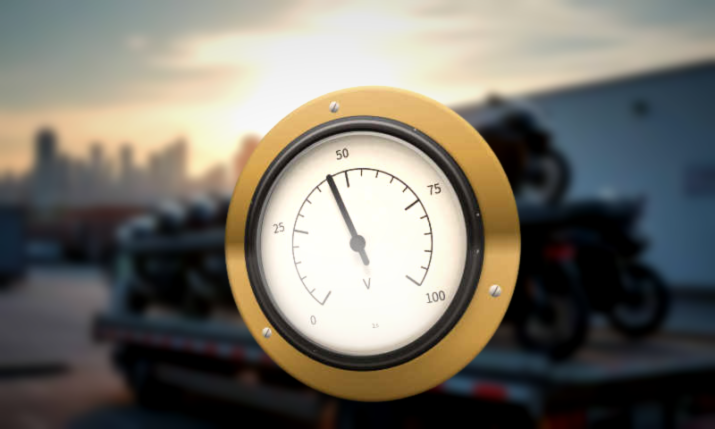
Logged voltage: 45 V
